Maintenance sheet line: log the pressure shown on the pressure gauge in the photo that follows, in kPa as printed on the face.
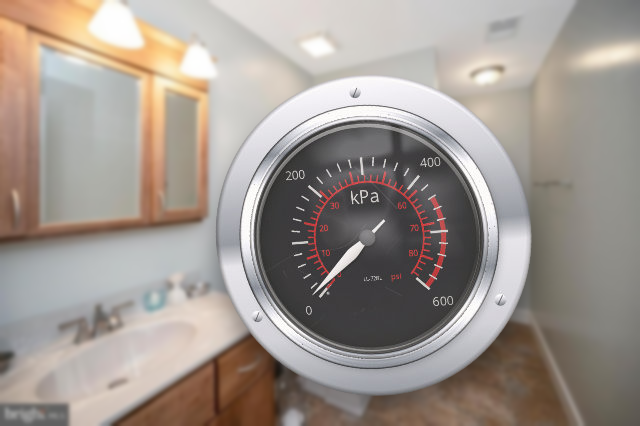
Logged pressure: 10 kPa
